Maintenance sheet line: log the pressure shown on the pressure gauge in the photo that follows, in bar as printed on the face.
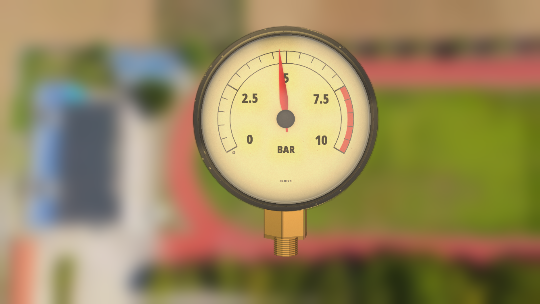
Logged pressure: 4.75 bar
